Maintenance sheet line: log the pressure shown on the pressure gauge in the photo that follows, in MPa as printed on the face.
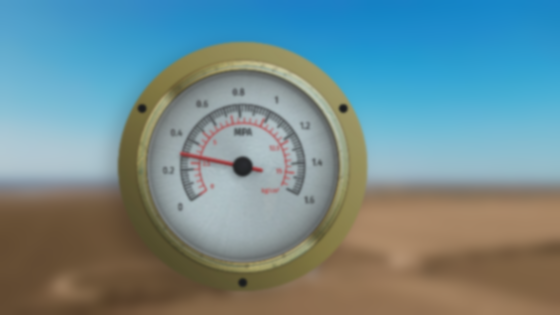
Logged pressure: 0.3 MPa
